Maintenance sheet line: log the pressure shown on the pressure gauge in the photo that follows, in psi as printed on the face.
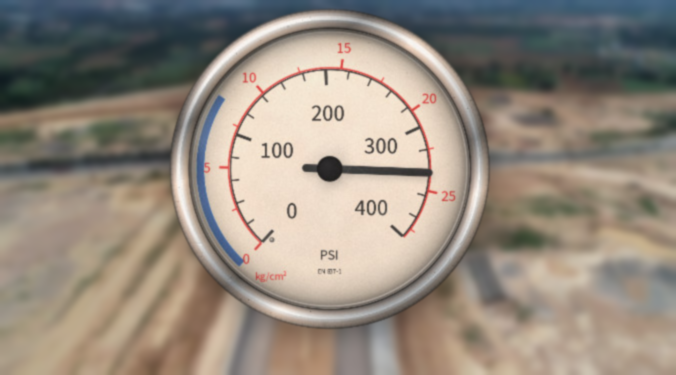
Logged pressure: 340 psi
